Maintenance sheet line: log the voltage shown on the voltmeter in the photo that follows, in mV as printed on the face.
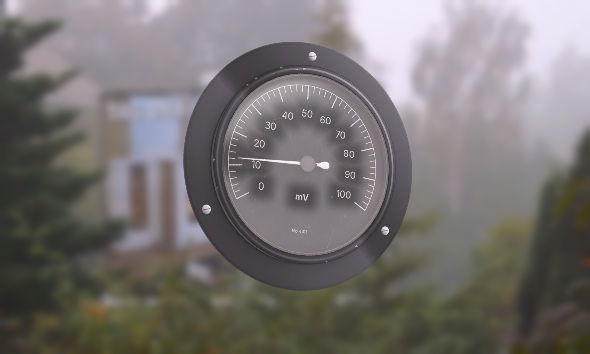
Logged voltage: 12 mV
